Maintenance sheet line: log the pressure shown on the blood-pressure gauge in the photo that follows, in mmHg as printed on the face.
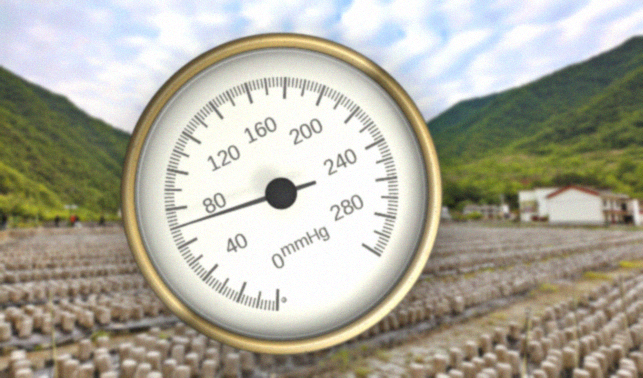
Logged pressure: 70 mmHg
